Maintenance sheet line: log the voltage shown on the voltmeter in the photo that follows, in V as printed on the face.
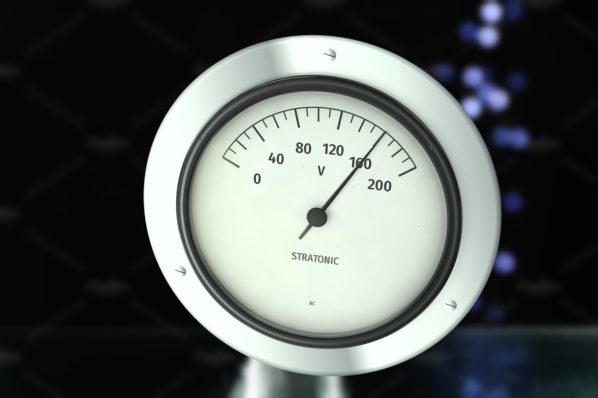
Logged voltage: 160 V
